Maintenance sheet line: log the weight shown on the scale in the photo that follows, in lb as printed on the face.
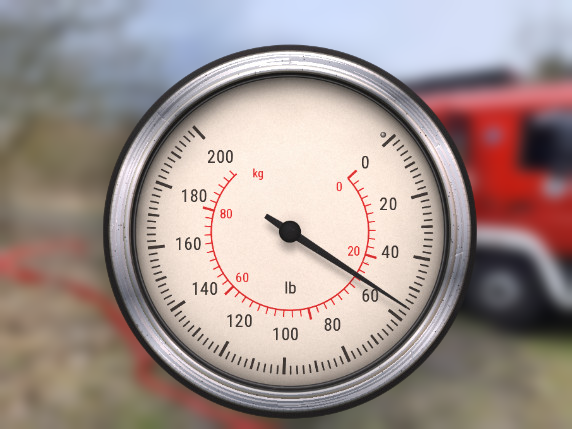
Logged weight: 56 lb
